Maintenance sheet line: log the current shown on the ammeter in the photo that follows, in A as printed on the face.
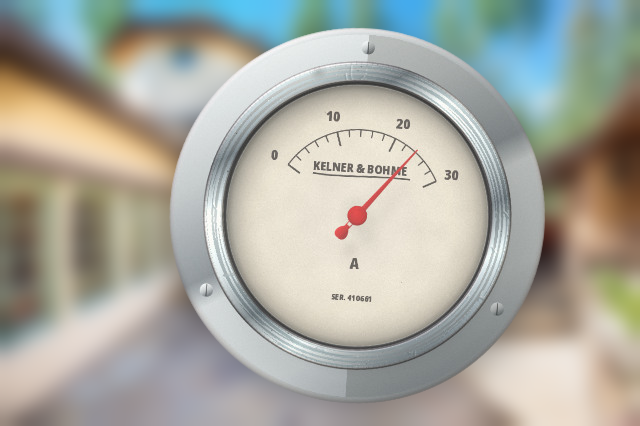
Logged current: 24 A
